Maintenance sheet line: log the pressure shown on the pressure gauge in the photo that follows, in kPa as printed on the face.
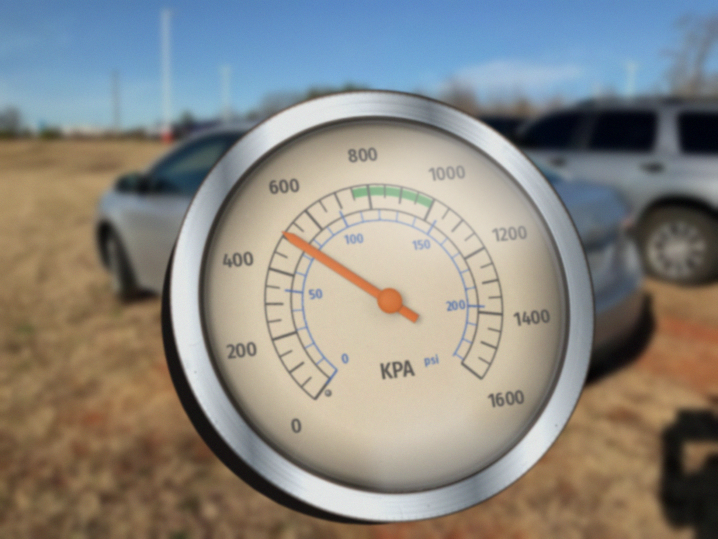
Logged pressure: 500 kPa
